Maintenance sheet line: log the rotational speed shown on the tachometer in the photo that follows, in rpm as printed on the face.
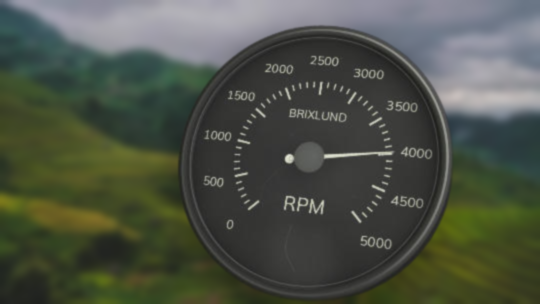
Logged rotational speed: 4000 rpm
